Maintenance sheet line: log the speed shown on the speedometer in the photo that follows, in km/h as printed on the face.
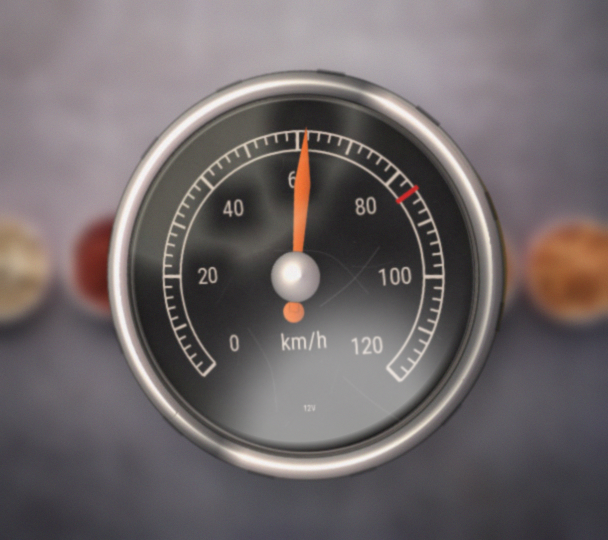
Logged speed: 62 km/h
